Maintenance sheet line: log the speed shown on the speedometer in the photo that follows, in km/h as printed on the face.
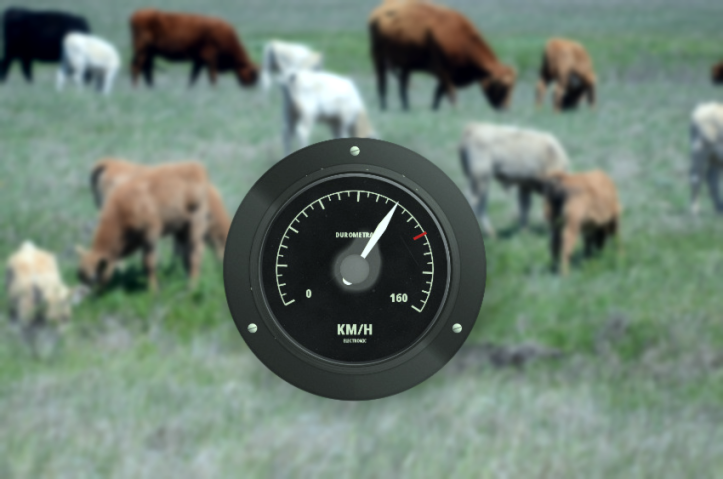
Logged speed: 100 km/h
